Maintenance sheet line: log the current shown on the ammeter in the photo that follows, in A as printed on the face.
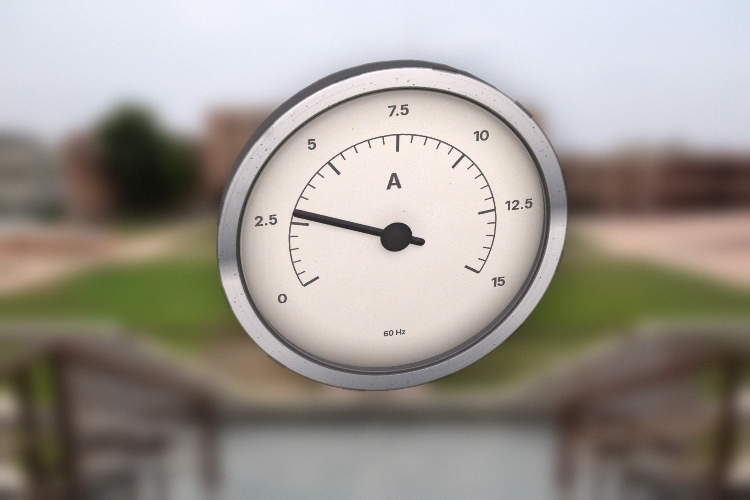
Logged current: 3 A
